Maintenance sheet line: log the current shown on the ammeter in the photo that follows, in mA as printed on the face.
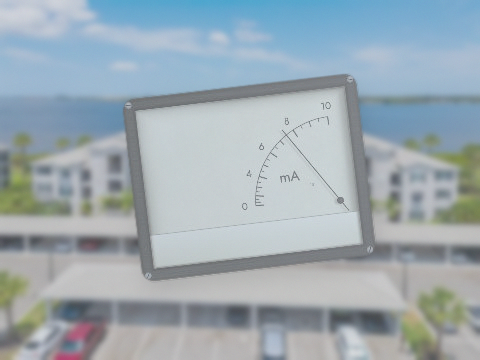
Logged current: 7.5 mA
